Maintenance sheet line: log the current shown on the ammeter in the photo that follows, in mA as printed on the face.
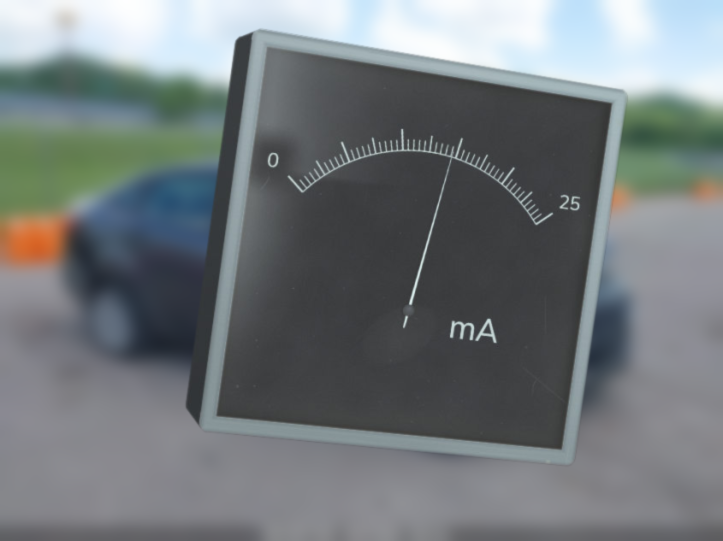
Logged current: 14.5 mA
